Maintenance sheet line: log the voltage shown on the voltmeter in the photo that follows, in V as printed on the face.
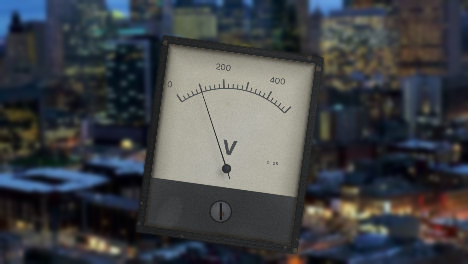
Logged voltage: 100 V
